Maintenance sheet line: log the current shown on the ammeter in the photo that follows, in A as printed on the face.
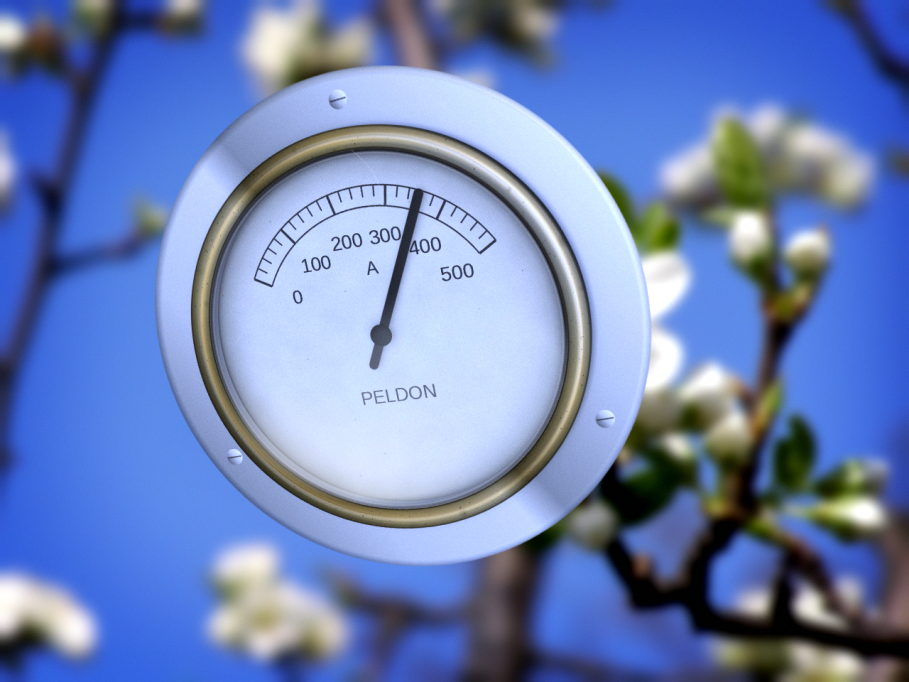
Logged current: 360 A
